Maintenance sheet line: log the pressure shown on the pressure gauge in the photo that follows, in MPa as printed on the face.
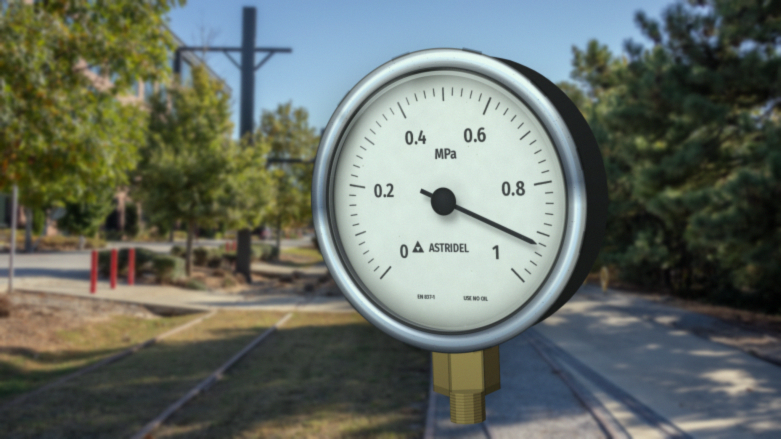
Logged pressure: 0.92 MPa
